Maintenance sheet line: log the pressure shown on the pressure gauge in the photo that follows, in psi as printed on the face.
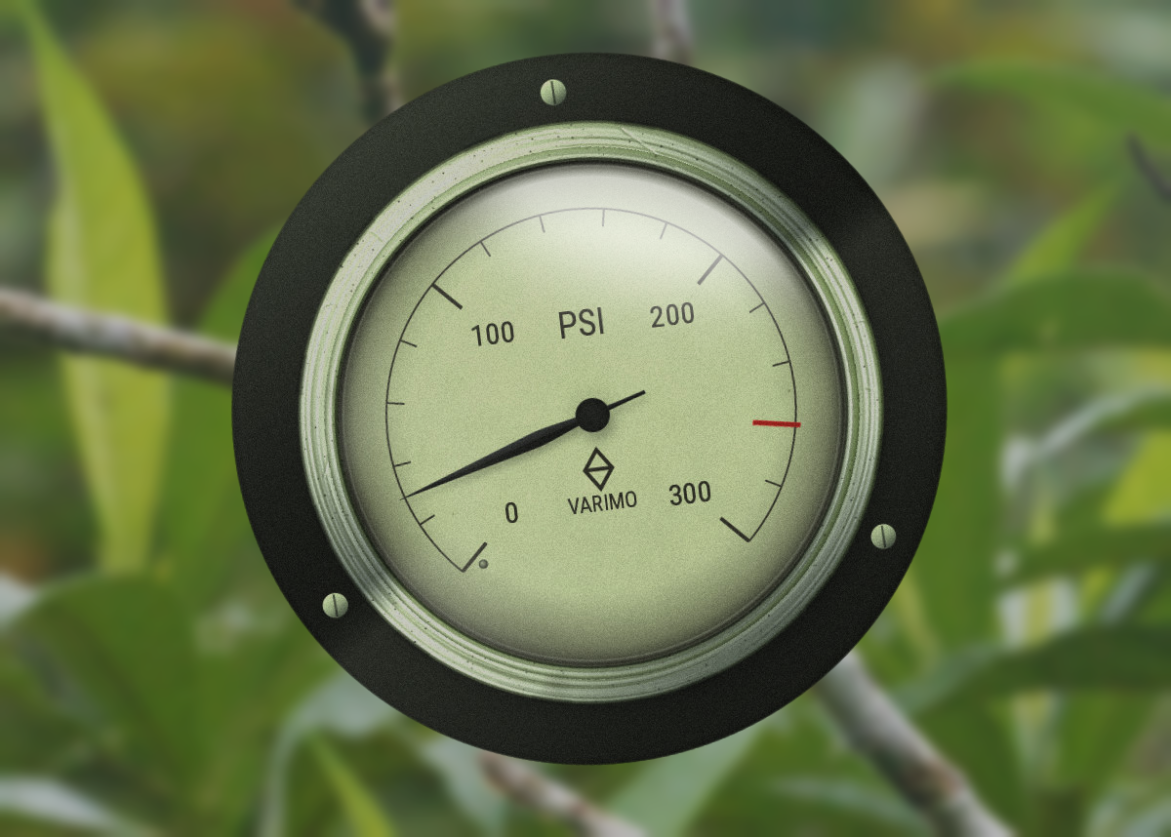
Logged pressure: 30 psi
